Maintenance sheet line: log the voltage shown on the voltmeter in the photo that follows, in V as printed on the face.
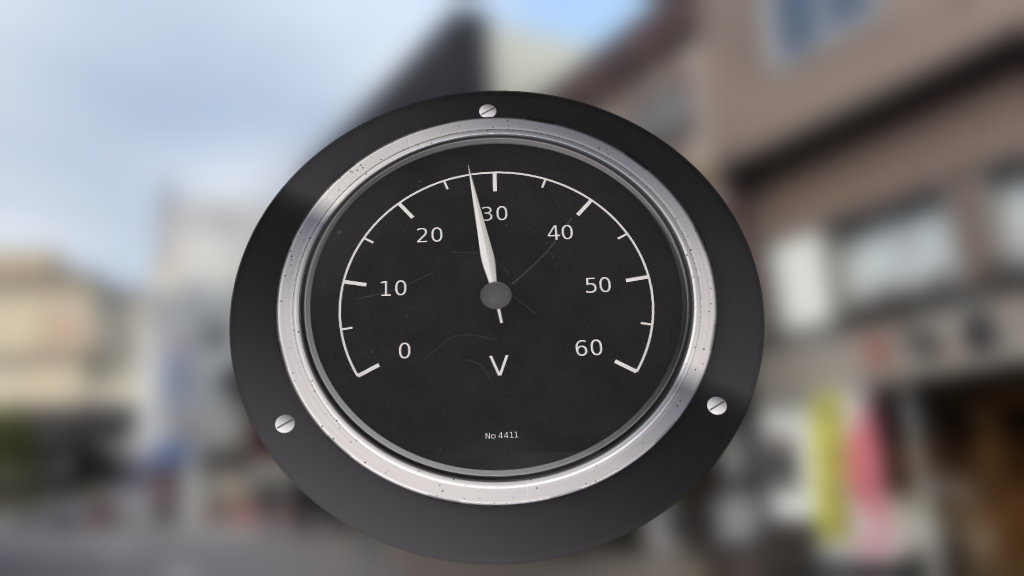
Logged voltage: 27.5 V
